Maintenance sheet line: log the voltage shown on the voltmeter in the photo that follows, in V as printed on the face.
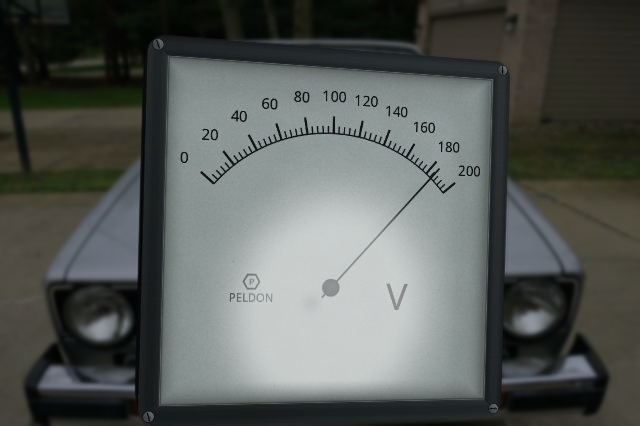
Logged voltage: 184 V
